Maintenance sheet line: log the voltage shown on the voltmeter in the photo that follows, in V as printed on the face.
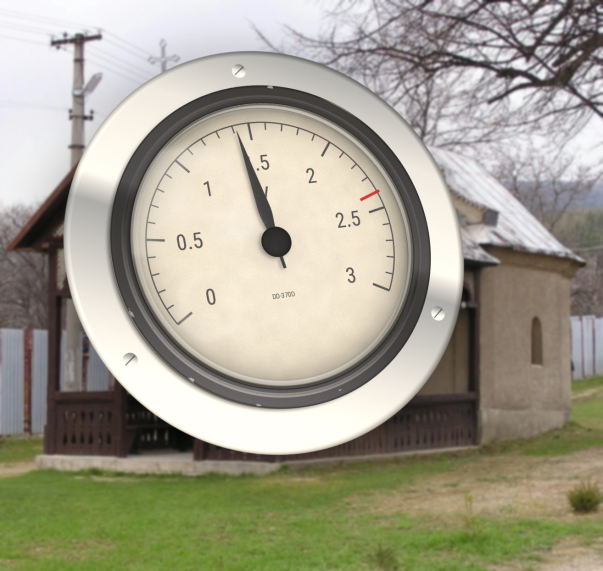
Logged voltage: 1.4 V
